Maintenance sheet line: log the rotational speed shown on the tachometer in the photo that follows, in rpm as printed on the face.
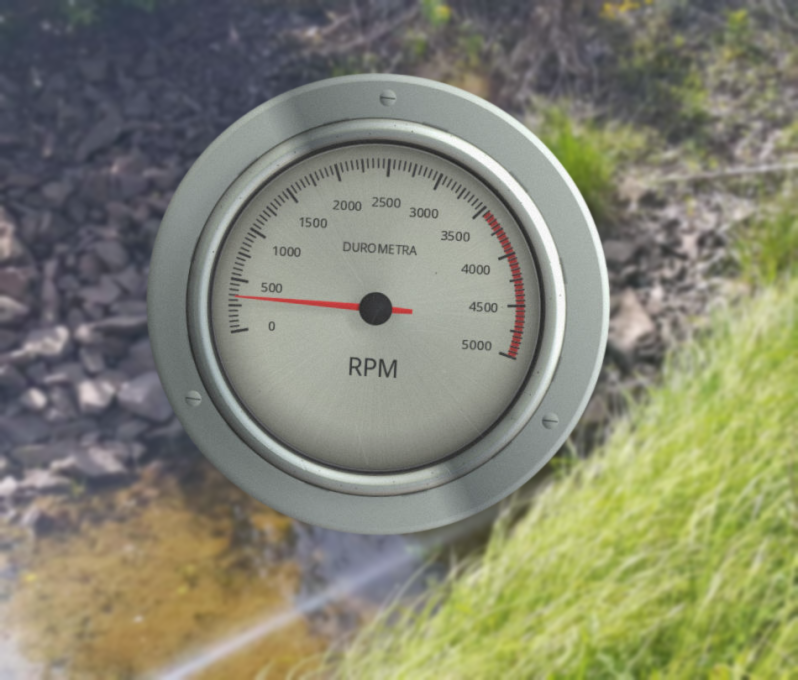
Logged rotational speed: 350 rpm
